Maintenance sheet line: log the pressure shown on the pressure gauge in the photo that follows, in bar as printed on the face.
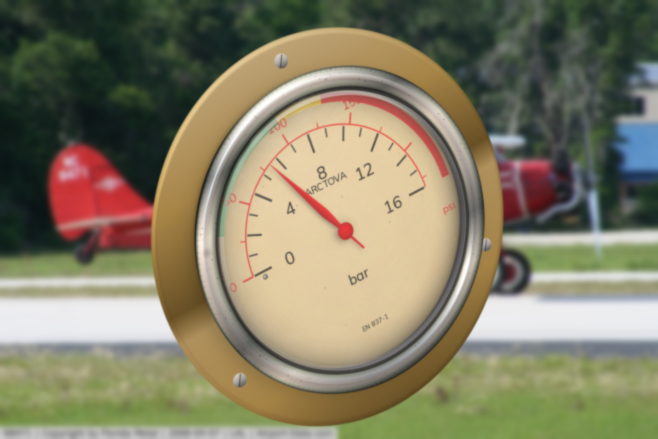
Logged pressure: 5.5 bar
